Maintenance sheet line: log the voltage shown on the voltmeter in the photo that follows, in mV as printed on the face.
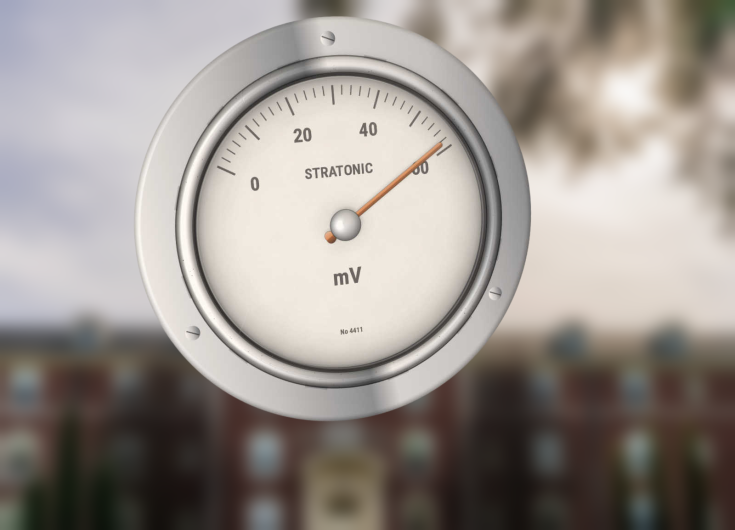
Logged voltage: 58 mV
